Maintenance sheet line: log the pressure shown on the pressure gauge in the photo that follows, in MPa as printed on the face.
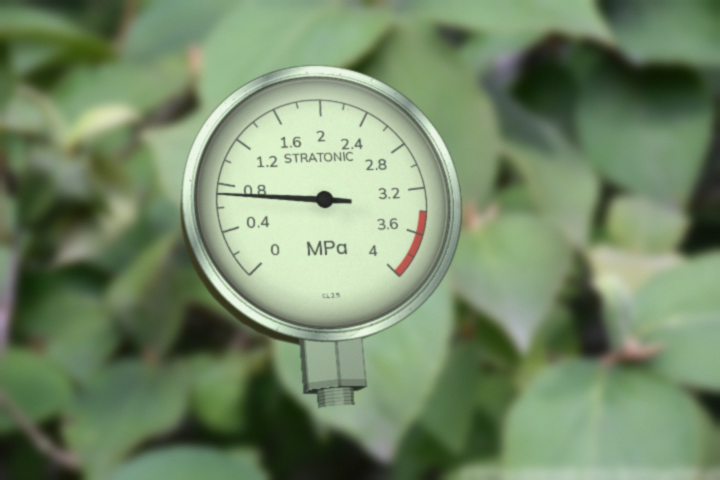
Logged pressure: 0.7 MPa
